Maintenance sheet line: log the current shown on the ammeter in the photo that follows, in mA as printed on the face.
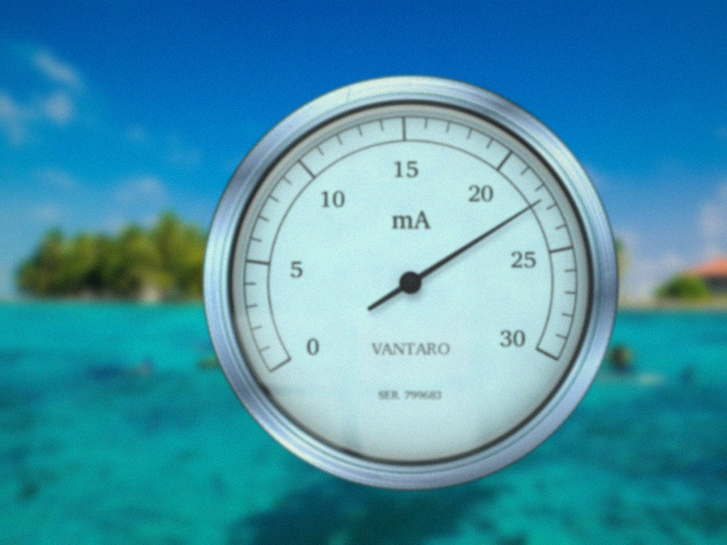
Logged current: 22.5 mA
